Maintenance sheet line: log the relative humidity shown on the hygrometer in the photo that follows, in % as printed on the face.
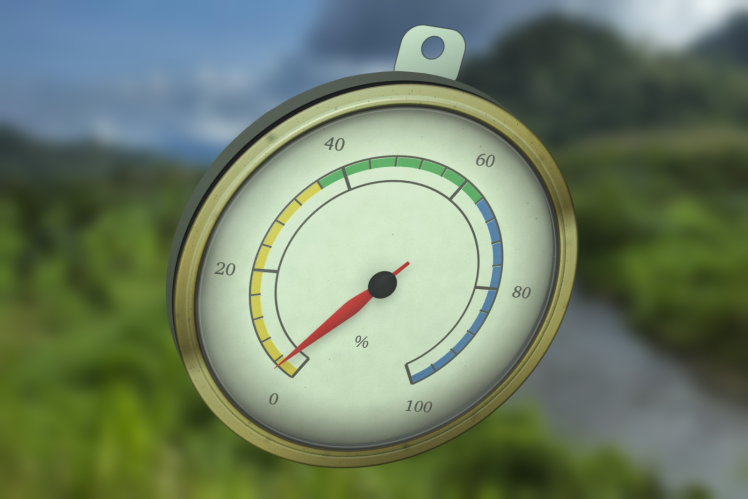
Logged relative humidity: 4 %
